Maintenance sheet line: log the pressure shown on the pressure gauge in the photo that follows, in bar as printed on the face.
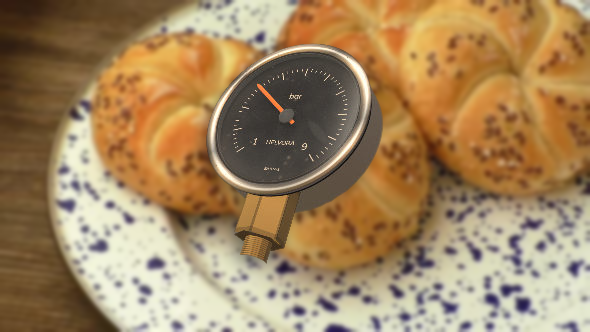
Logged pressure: 2 bar
